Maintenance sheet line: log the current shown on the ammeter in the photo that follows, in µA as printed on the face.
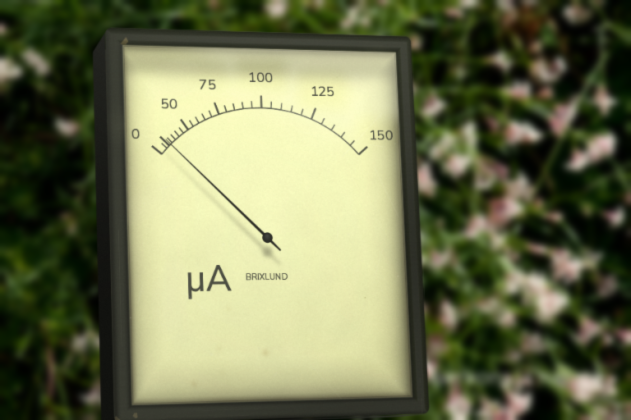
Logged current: 25 µA
